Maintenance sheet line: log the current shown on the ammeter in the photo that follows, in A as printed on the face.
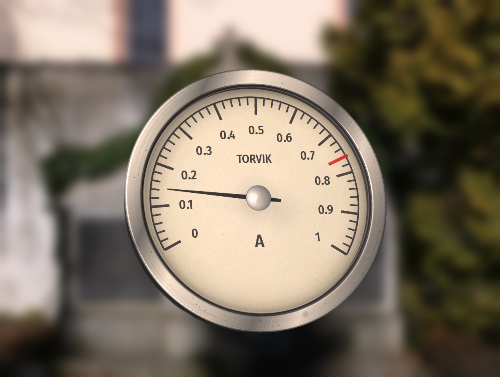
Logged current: 0.14 A
